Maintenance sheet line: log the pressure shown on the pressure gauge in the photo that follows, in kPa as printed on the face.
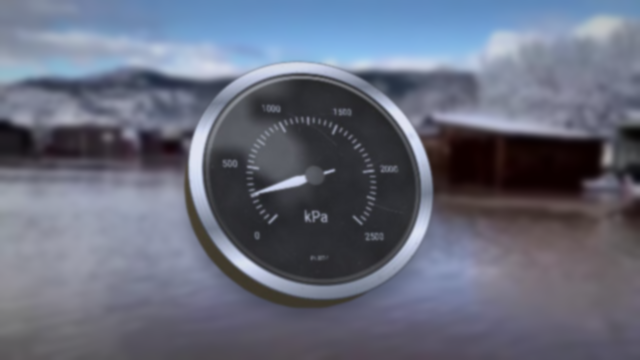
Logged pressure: 250 kPa
